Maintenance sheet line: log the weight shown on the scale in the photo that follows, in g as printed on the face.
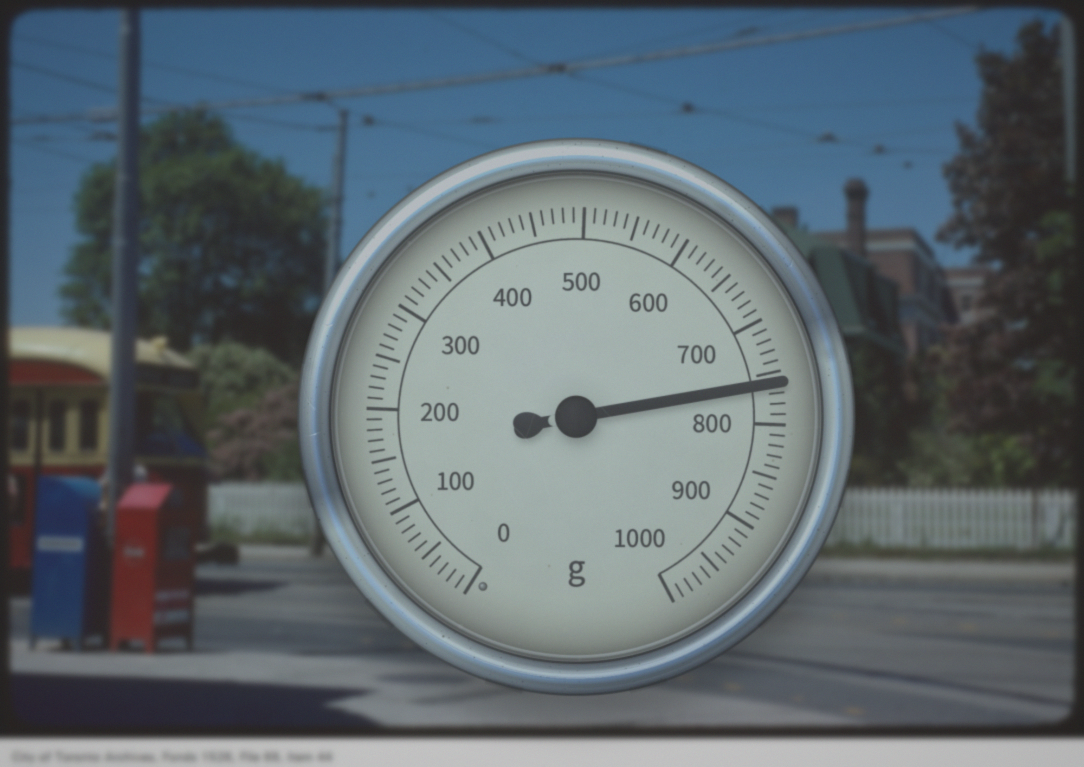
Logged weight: 760 g
